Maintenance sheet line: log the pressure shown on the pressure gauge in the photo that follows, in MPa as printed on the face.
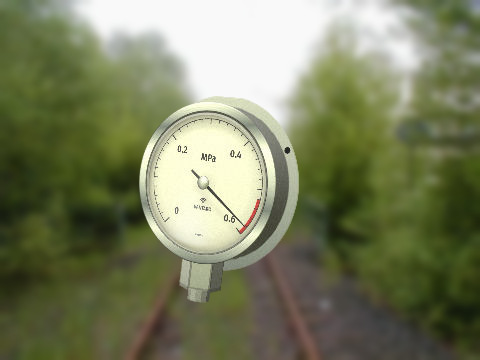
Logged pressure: 0.58 MPa
